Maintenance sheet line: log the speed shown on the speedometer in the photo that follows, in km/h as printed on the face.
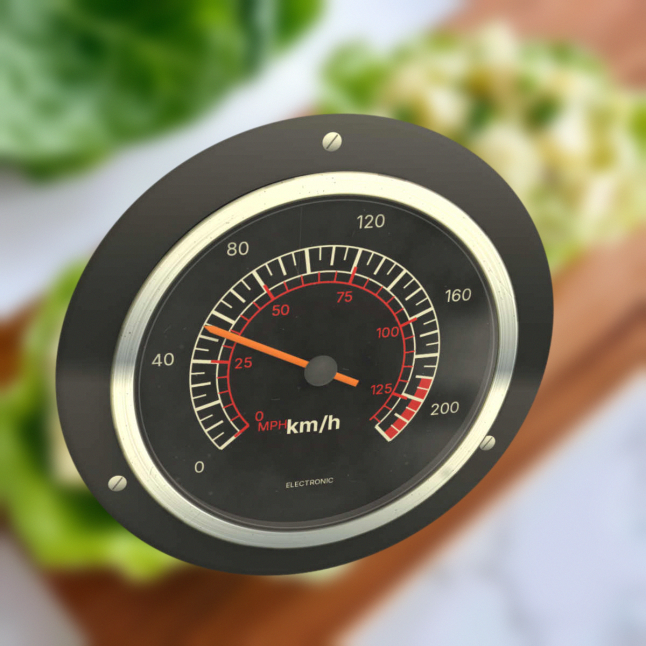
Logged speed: 55 km/h
